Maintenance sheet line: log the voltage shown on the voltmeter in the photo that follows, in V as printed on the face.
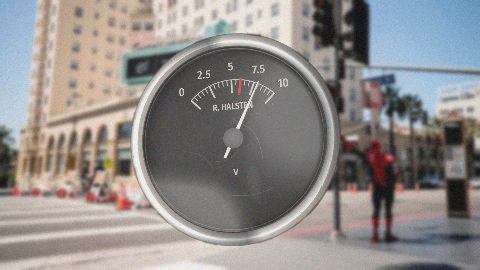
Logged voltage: 8 V
